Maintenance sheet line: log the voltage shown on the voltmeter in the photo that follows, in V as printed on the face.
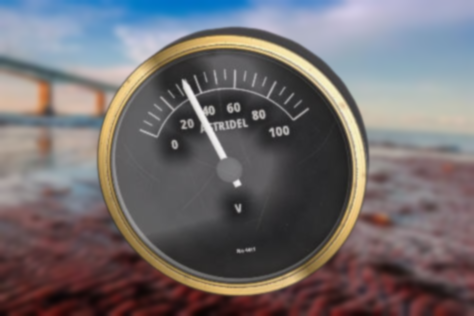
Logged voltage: 35 V
